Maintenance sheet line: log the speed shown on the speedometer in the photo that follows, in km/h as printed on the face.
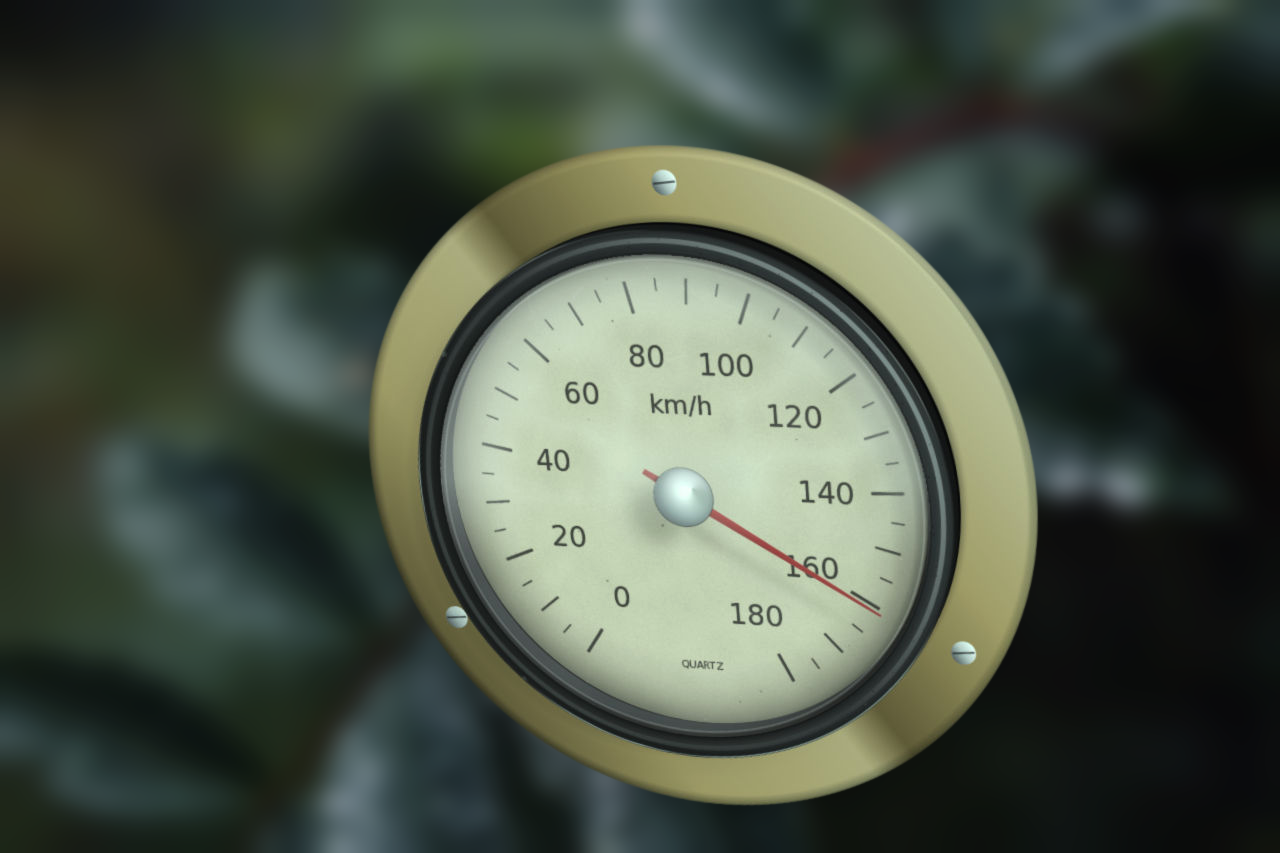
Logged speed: 160 km/h
